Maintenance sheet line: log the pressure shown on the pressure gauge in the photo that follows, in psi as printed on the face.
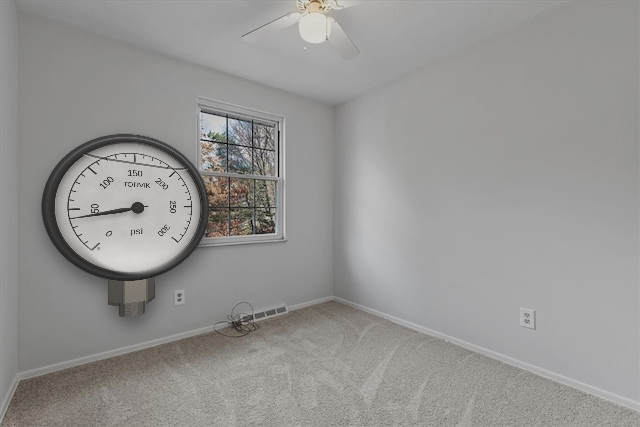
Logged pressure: 40 psi
